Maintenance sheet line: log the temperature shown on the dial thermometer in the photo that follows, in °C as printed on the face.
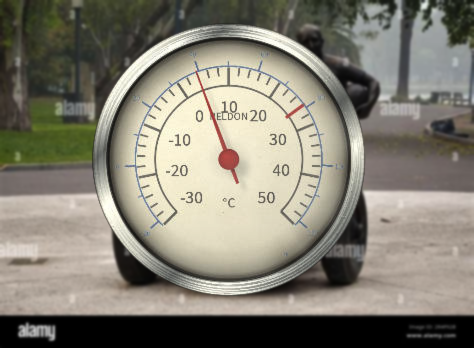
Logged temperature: 4 °C
